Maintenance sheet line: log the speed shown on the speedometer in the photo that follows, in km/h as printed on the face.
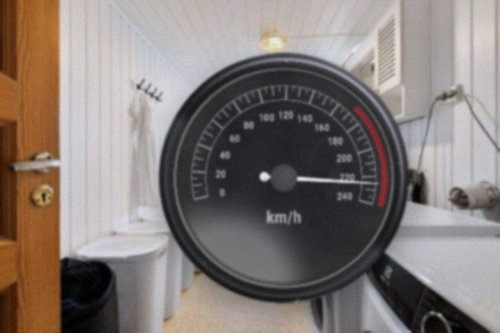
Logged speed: 225 km/h
